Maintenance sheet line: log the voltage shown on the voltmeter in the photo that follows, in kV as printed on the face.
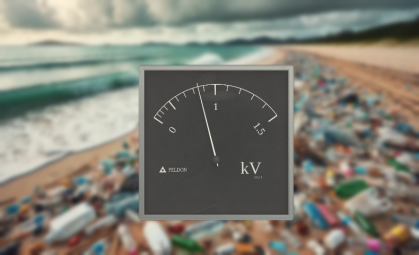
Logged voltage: 0.85 kV
